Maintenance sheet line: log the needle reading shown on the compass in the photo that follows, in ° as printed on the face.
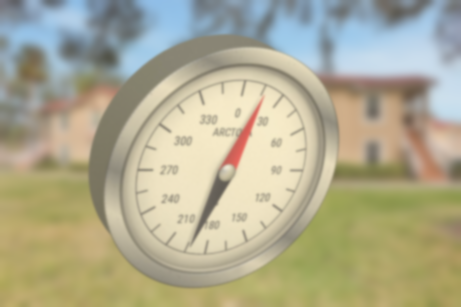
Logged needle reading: 15 °
